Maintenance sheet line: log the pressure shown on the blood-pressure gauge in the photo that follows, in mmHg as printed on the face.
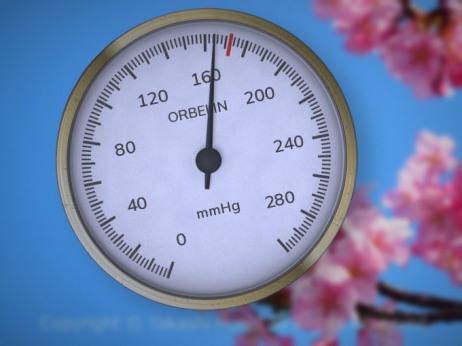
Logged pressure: 164 mmHg
